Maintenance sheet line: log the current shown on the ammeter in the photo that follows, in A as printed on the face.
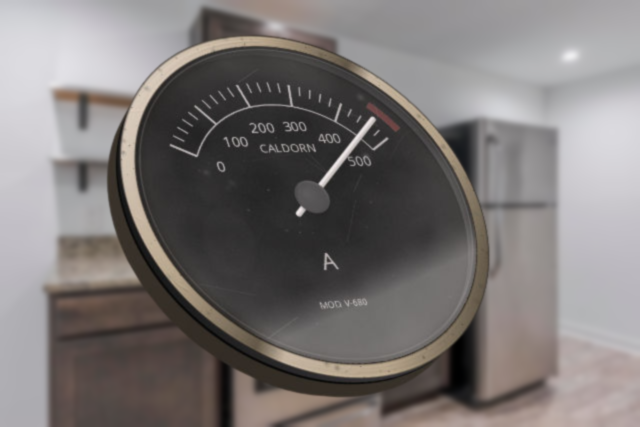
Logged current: 460 A
